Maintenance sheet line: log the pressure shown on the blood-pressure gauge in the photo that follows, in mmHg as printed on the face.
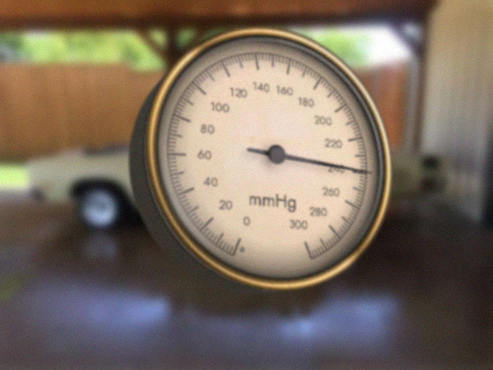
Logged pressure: 240 mmHg
